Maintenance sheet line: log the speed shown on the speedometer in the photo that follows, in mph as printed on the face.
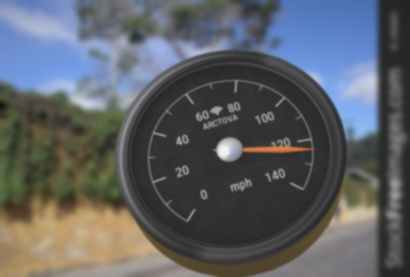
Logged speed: 125 mph
